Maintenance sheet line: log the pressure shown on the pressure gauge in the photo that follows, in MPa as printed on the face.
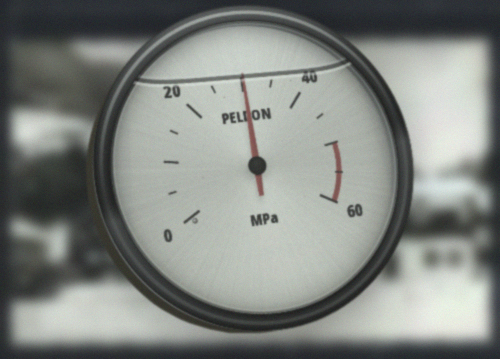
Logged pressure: 30 MPa
